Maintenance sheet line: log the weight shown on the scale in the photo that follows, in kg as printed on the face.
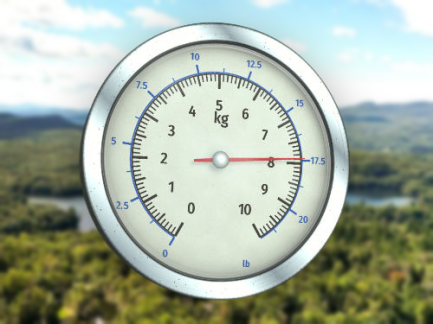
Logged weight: 7.9 kg
